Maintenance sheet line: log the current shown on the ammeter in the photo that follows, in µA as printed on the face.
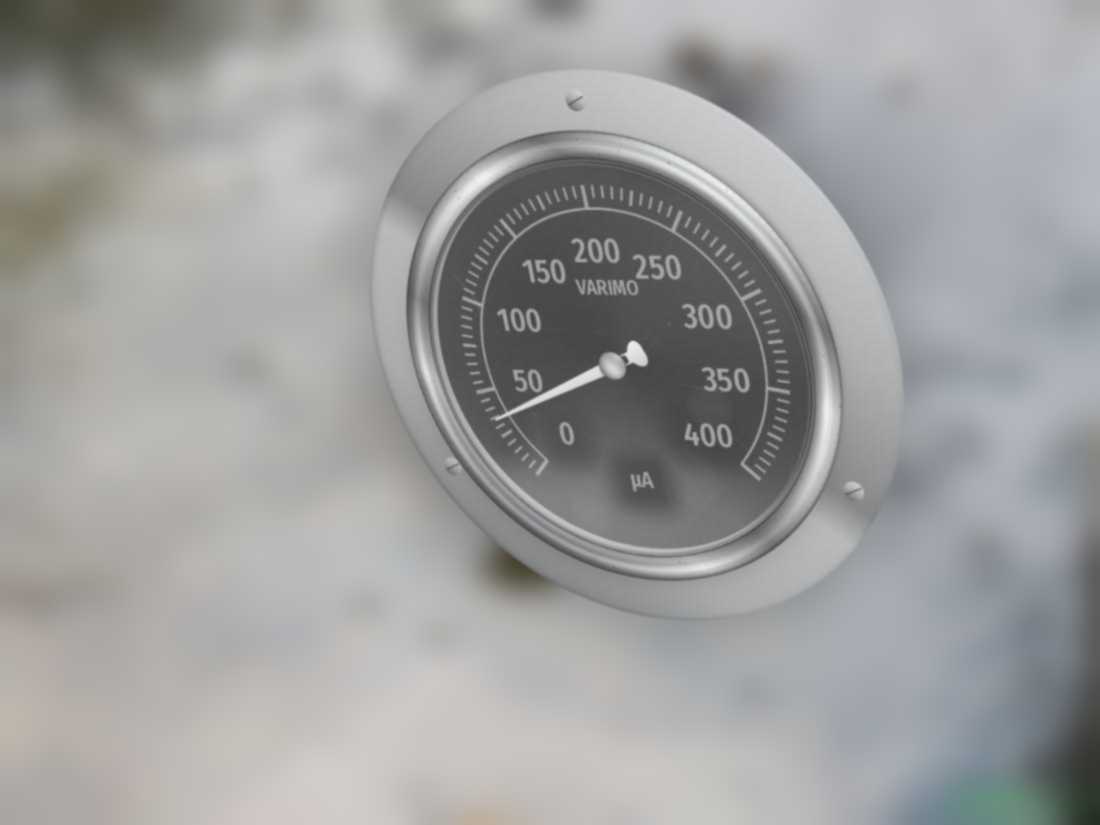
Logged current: 35 µA
